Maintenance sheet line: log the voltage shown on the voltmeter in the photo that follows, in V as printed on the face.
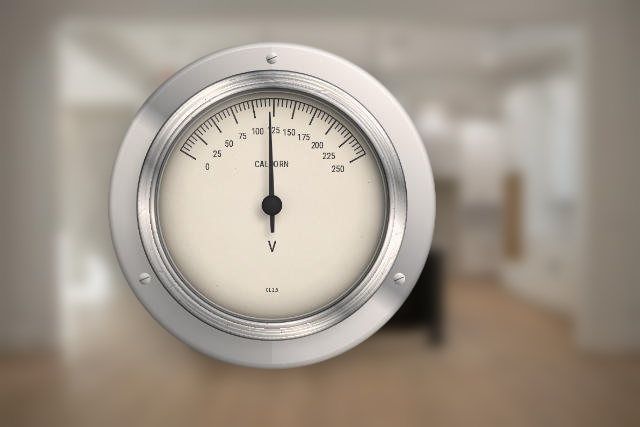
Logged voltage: 120 V
